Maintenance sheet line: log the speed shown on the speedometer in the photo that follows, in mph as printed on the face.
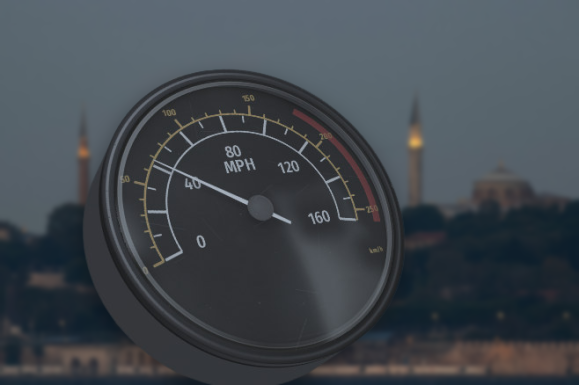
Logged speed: 40 mph
